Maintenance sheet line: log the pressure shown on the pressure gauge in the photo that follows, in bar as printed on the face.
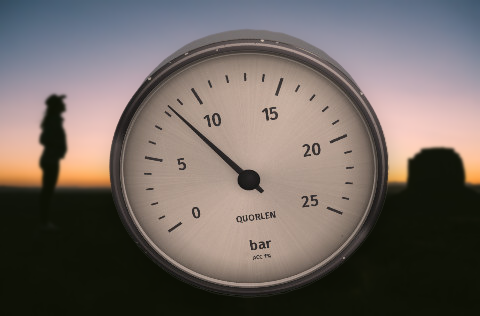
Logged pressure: 8.5 bar
